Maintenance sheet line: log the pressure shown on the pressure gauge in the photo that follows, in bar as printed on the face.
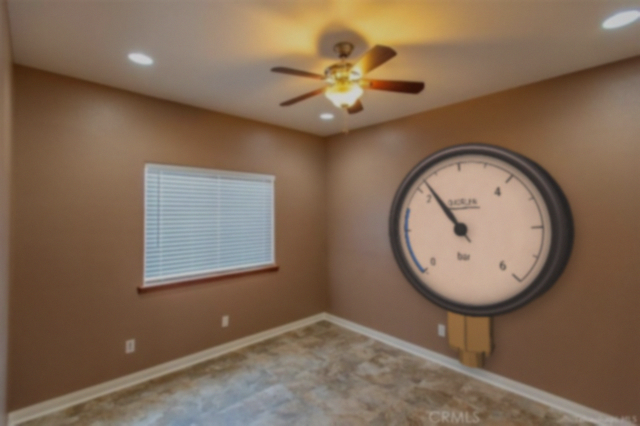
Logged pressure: 2.25 bar
